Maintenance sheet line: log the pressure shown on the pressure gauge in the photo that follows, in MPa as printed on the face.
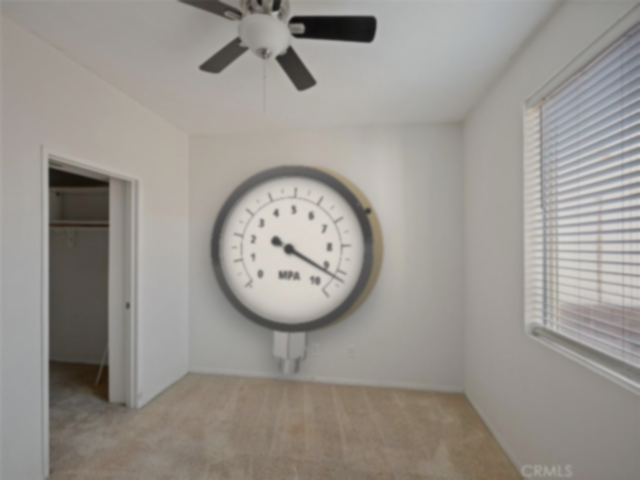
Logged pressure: 9.25 MPa
